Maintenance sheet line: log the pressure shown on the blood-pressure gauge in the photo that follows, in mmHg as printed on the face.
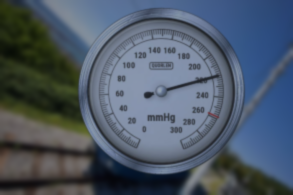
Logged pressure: 220 mmHg
